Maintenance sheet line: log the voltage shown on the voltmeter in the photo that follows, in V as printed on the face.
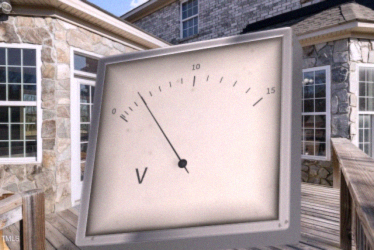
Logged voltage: 5 V
